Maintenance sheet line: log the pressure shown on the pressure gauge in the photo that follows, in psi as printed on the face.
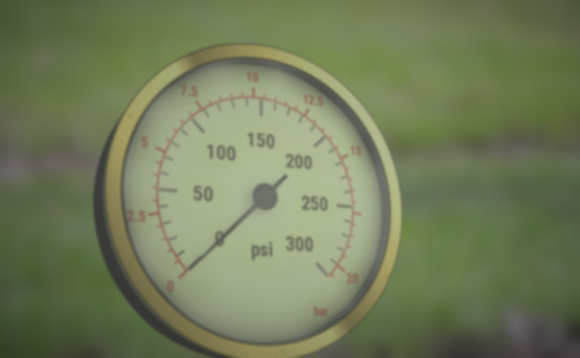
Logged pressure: 0 psi
